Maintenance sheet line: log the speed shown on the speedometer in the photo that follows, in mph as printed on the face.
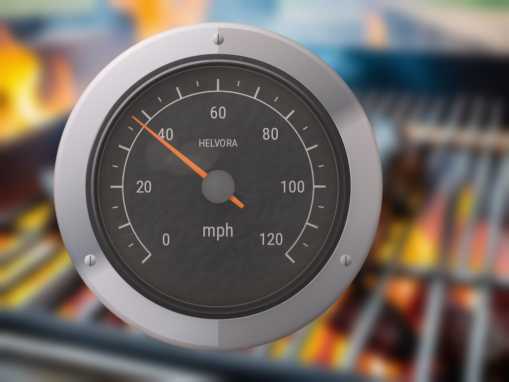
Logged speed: 37.5 mph
